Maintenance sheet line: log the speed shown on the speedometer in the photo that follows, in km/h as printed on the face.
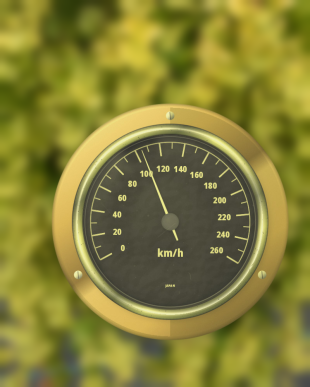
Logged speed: 105 km/h
